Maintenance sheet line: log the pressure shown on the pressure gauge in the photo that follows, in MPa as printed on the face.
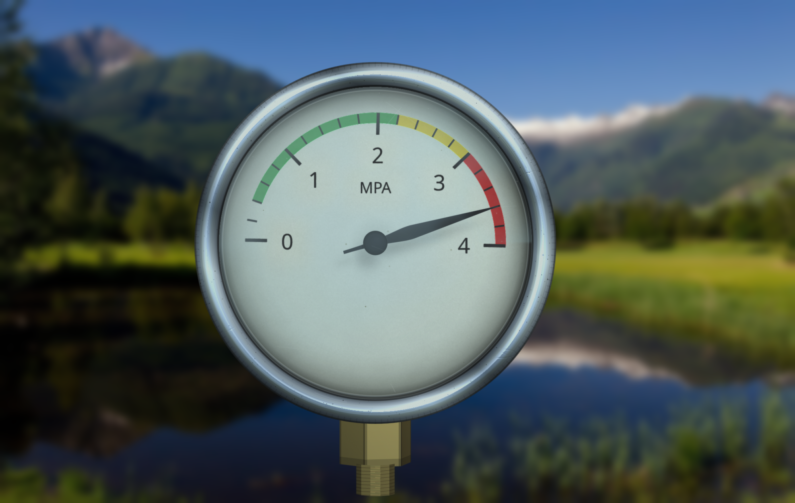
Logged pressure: 3.6 MPa
